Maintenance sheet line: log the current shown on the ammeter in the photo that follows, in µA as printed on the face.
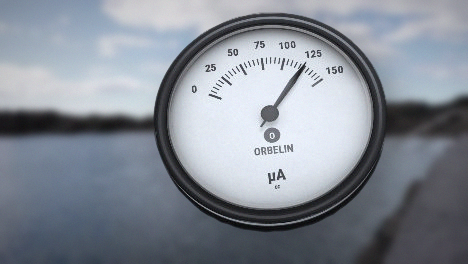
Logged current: 125 µA
